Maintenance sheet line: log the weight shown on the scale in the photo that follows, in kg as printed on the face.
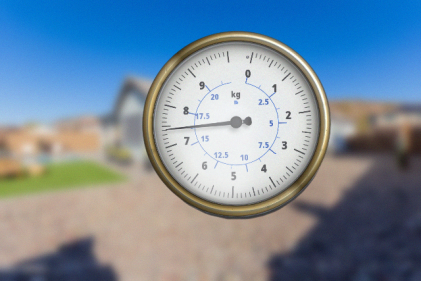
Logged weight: 7.4 kg
